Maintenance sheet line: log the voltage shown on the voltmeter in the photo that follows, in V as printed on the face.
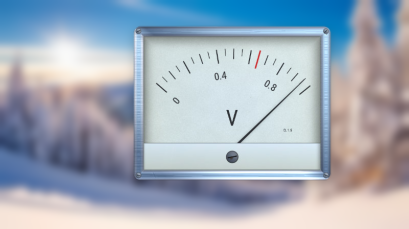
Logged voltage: 0.95 V
